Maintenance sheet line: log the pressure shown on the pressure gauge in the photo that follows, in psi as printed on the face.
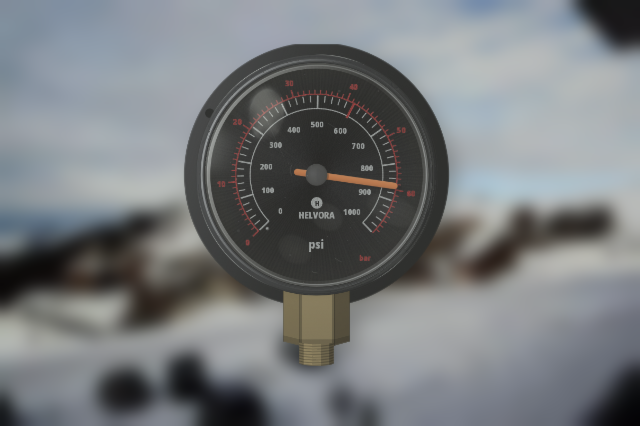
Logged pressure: 860 psi
